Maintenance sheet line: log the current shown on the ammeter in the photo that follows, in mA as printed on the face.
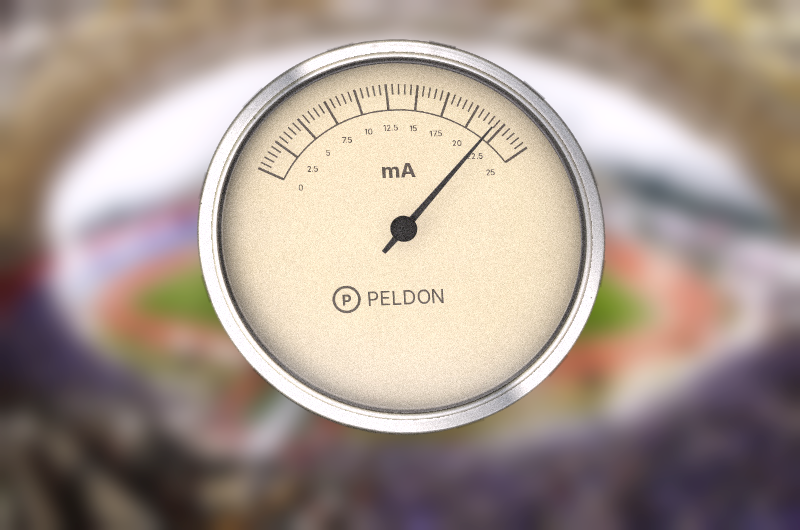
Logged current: 22 mA
